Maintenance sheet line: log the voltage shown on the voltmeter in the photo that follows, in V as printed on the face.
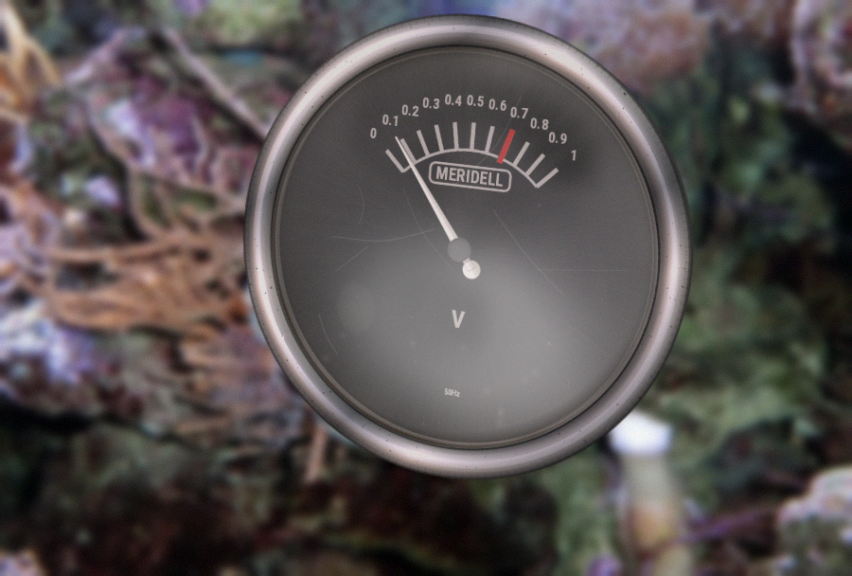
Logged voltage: 0.1 V
